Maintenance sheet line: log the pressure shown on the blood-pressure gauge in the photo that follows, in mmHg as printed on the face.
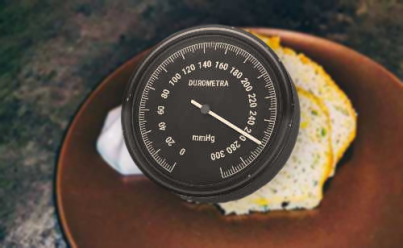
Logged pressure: 260 mmHg
